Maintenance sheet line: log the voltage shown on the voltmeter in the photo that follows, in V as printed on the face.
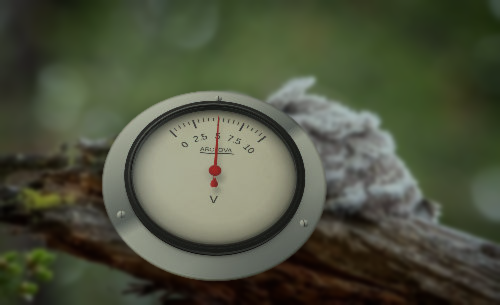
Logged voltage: 5 V
